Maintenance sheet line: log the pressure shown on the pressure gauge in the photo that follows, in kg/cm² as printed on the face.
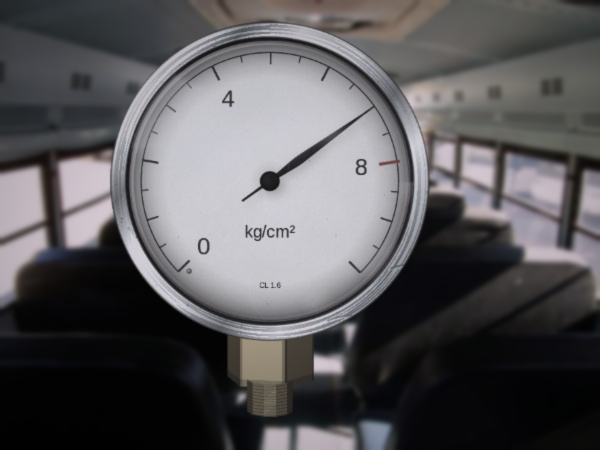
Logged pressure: 7 kg/cm²
